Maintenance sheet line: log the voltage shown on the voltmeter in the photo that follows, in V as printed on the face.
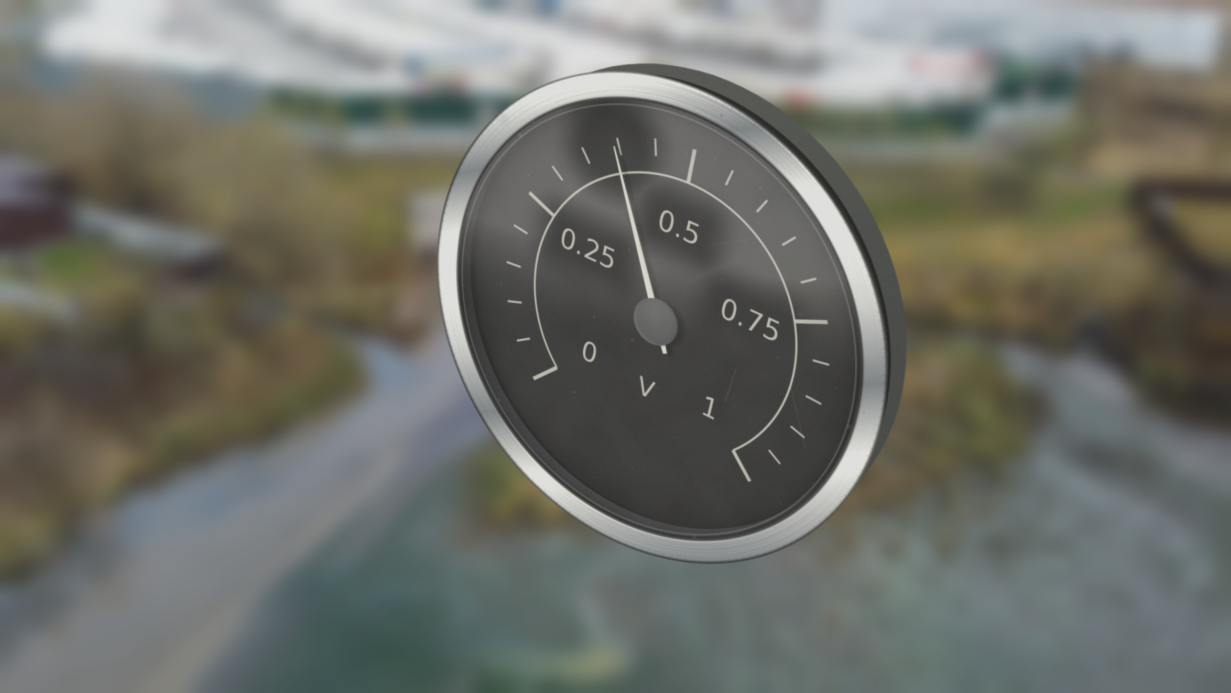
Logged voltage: 0.4 V
